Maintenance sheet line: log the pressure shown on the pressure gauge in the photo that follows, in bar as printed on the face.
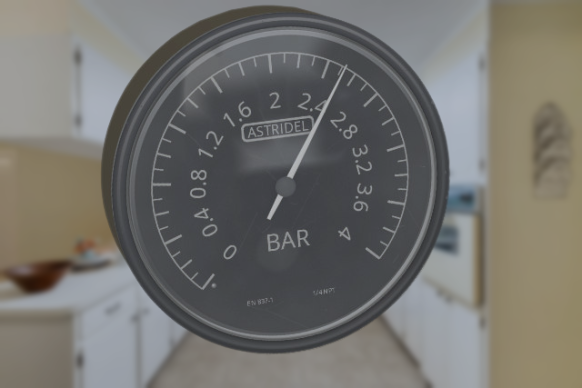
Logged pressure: 2.5 bar
